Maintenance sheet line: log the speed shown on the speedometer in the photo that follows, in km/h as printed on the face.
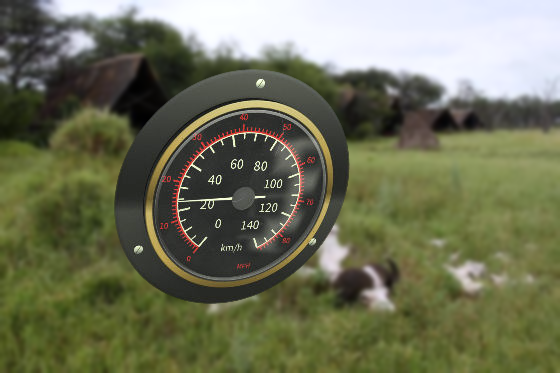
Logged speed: 25 km/h
